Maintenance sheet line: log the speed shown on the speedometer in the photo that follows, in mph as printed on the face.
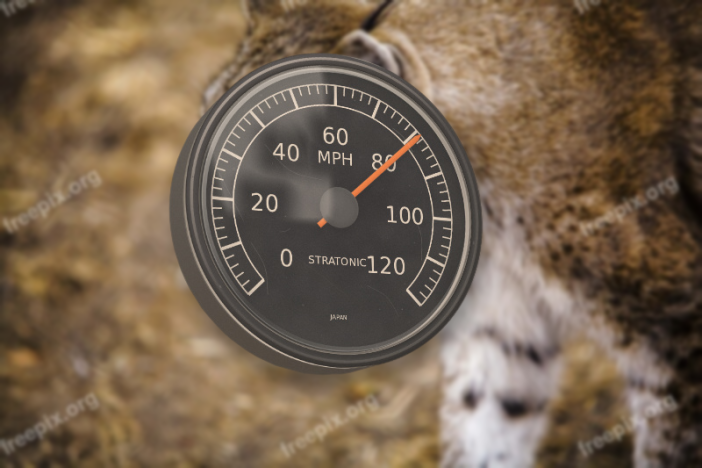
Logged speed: 81 mph
